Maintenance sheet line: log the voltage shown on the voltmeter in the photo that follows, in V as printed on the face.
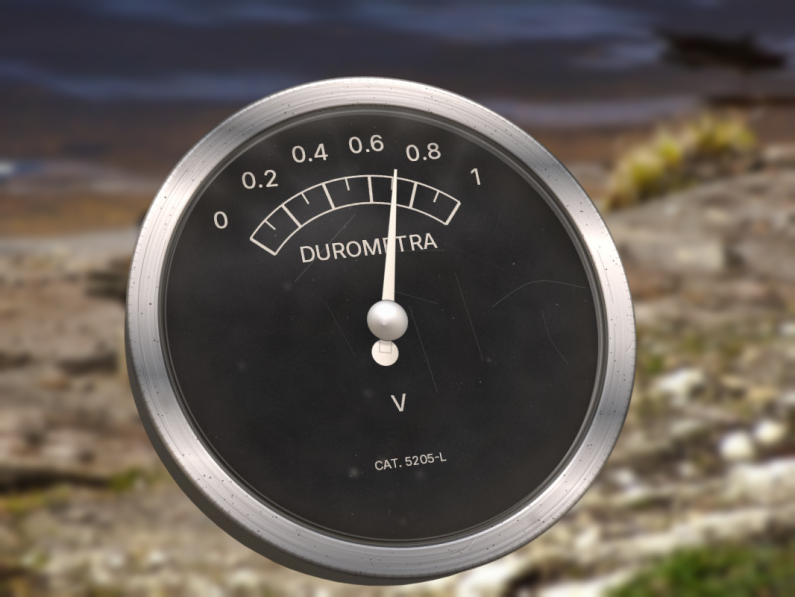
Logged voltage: 0.7 V
